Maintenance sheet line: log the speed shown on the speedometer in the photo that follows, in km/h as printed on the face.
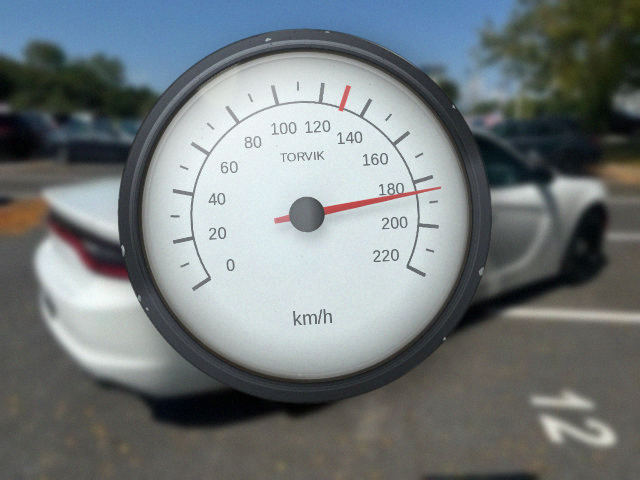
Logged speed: 185 km/h
